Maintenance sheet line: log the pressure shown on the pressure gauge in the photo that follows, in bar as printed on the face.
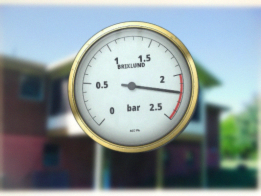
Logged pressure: 2.2 bar
